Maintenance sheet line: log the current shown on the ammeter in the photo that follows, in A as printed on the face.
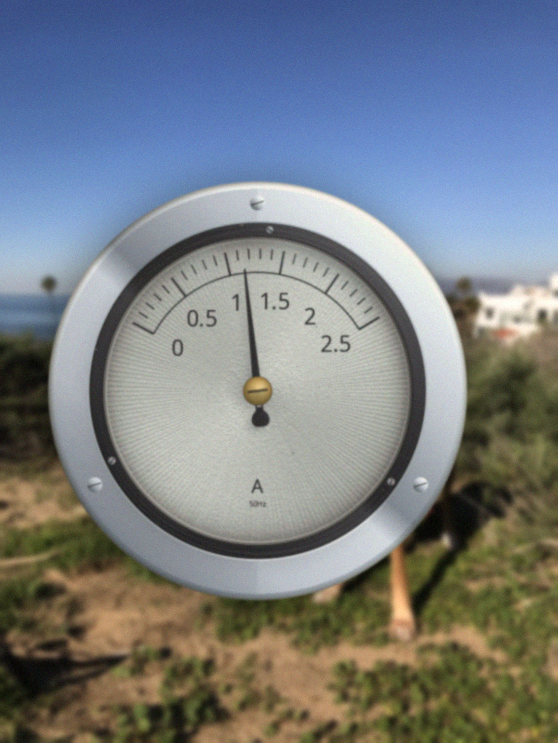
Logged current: 1.15 A
